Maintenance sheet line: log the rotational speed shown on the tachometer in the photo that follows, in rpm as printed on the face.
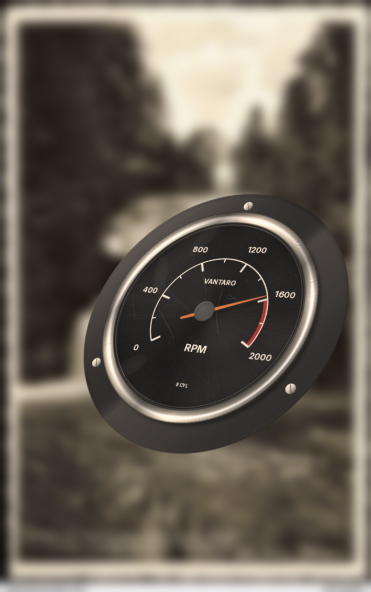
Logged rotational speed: 1600 rpm
